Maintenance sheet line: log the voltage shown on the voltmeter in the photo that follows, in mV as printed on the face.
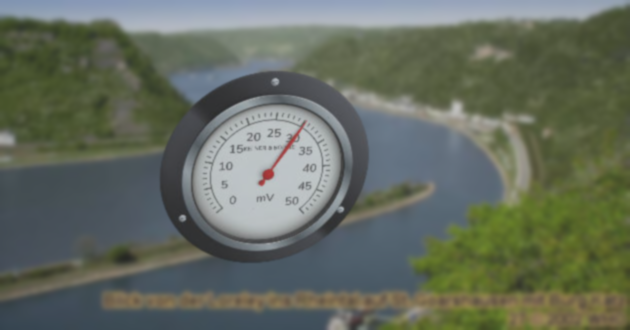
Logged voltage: 30 mV
